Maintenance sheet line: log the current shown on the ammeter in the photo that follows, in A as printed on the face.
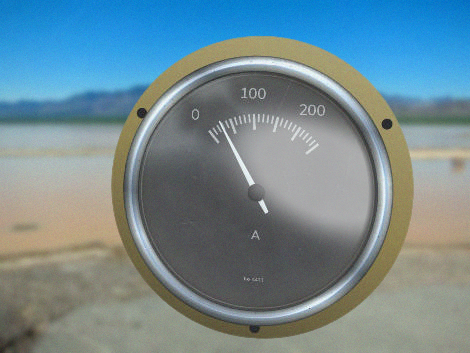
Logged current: 30 A
